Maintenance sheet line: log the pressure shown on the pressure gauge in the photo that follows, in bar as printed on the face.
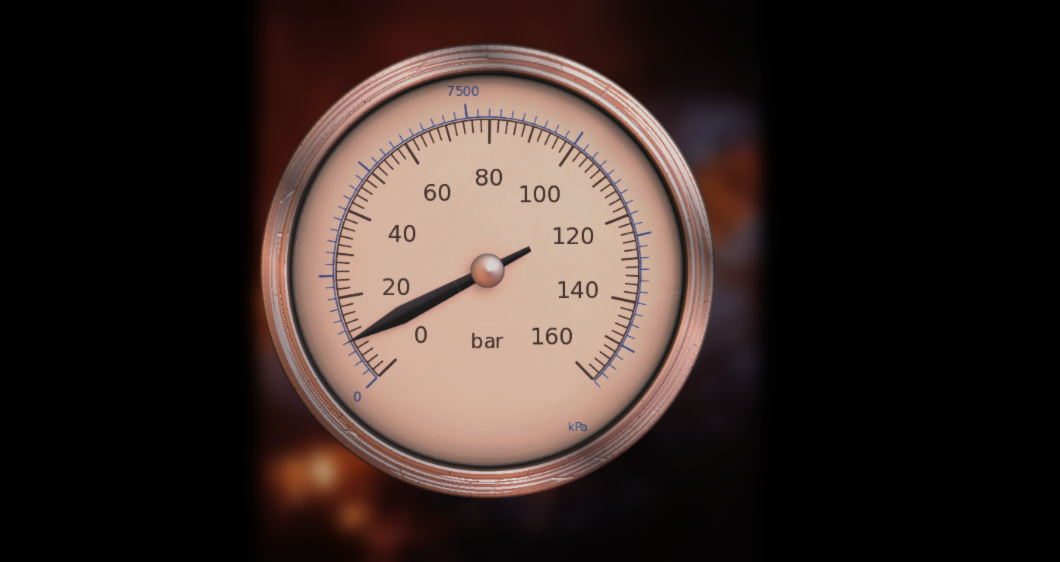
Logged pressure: 10 bar
